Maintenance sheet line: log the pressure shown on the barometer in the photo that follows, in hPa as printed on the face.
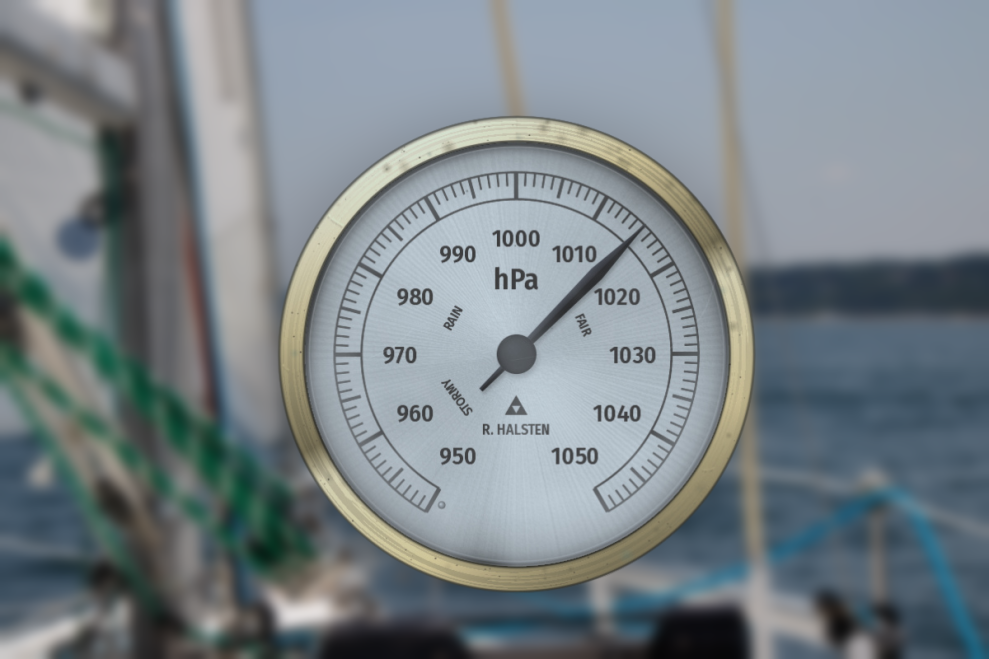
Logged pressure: 1015 hPa
